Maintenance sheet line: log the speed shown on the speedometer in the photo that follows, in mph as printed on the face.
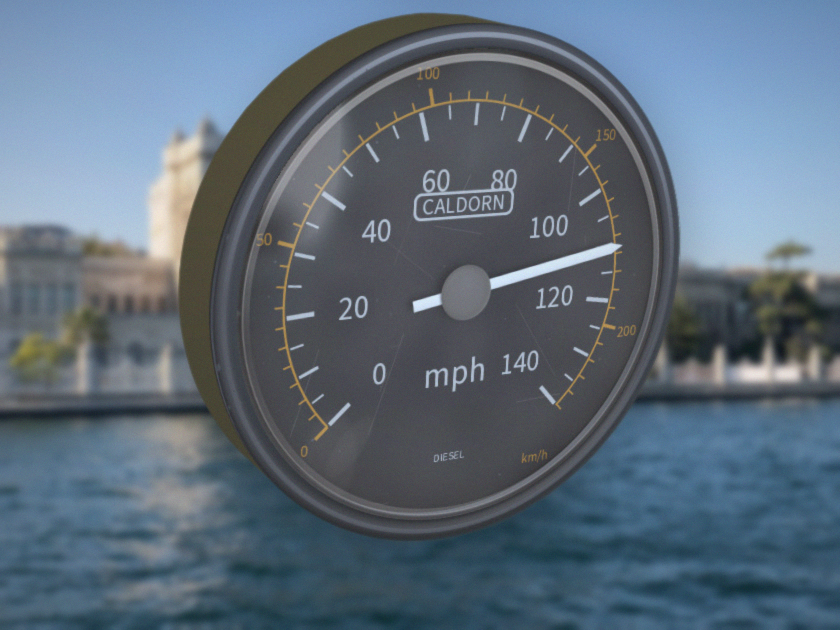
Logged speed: 110 mph
